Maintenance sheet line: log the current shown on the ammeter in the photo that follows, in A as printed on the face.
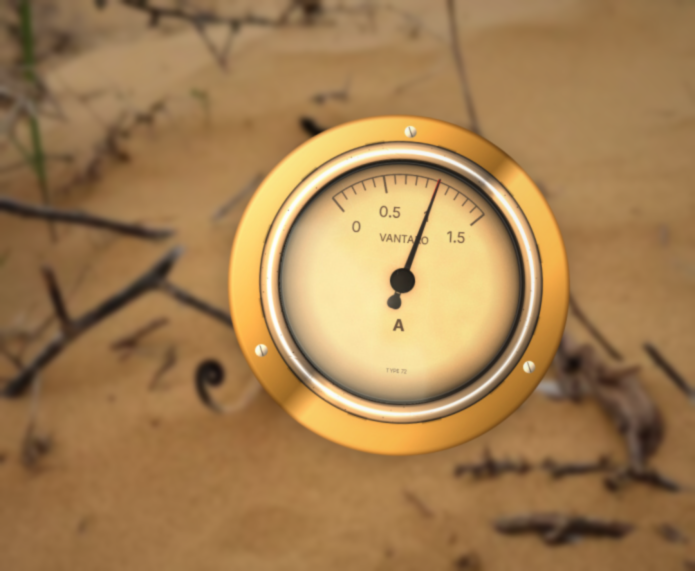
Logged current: 1 A
